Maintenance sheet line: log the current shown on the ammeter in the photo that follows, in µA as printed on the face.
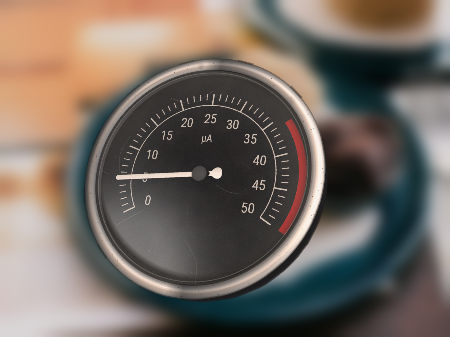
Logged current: 5 µA
